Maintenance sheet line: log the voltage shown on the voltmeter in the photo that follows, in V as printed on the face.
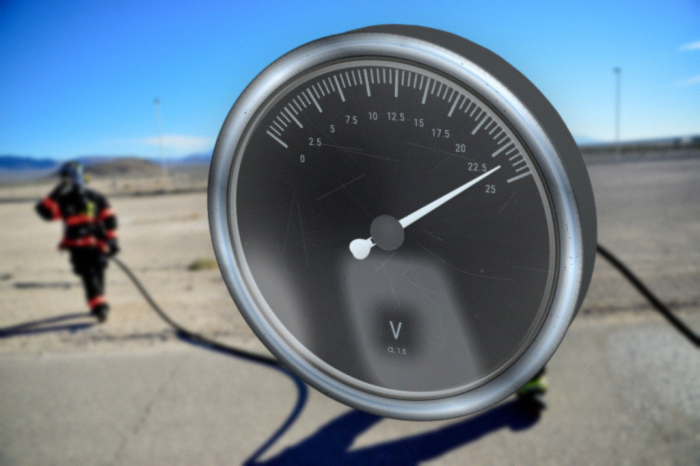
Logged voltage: 23.5 V
